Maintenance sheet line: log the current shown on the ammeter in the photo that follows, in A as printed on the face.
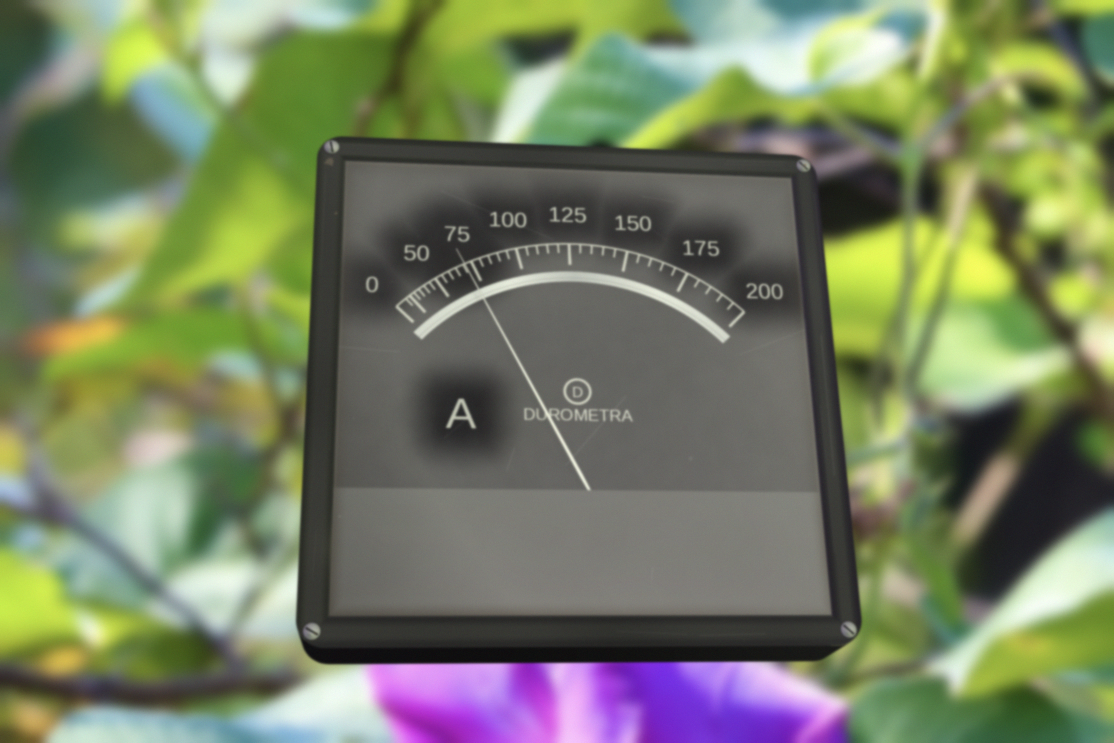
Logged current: 70 A
